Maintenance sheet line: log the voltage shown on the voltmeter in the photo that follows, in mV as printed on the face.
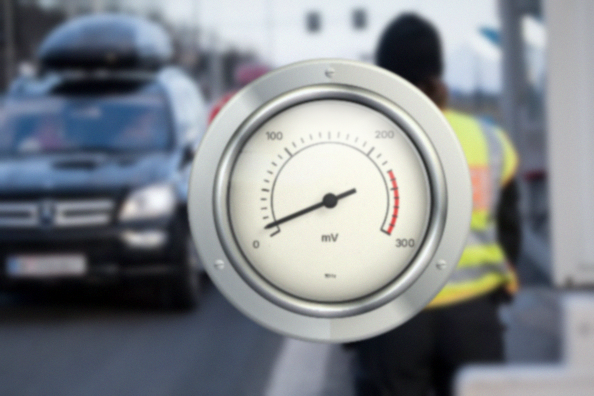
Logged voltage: 10 mV
